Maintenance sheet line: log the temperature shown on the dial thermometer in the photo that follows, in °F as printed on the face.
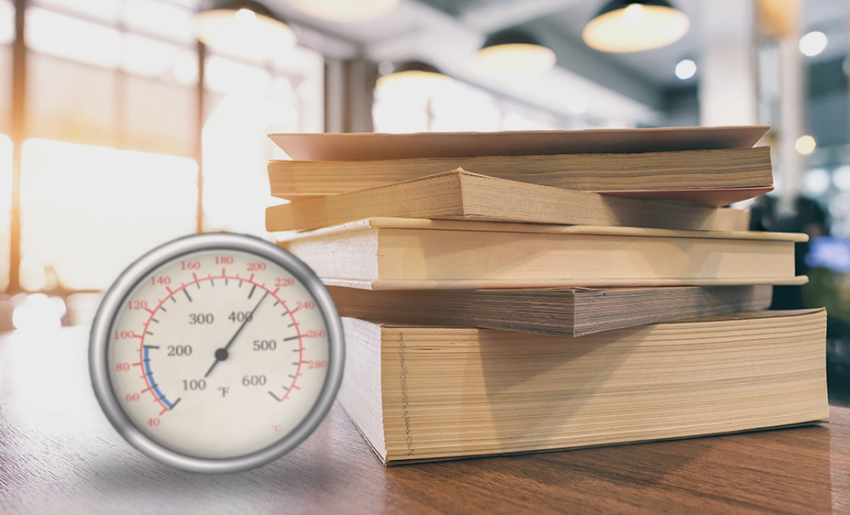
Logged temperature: 420 °F
